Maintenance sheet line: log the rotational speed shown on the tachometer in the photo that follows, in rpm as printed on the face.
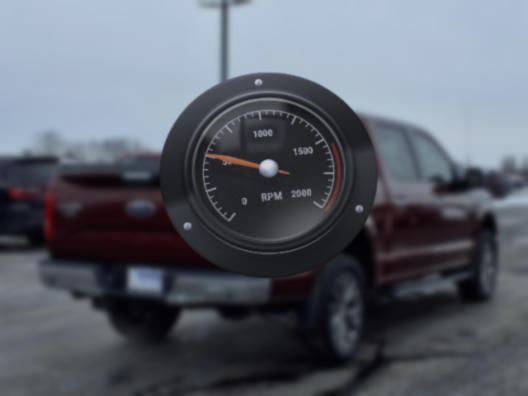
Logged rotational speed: 500 rpm
